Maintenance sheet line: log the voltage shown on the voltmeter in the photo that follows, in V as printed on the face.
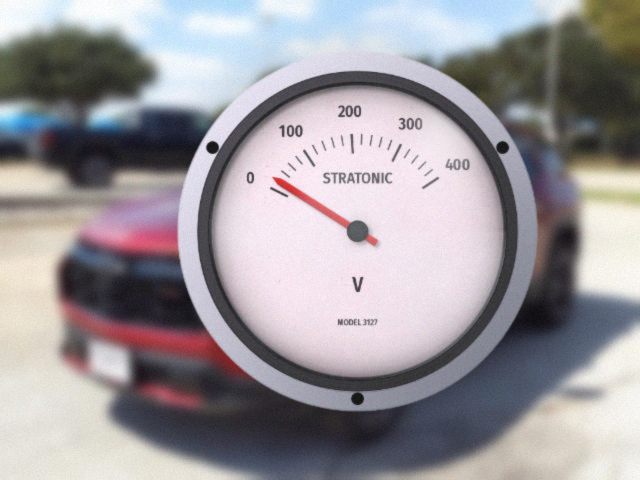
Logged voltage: 20 V
